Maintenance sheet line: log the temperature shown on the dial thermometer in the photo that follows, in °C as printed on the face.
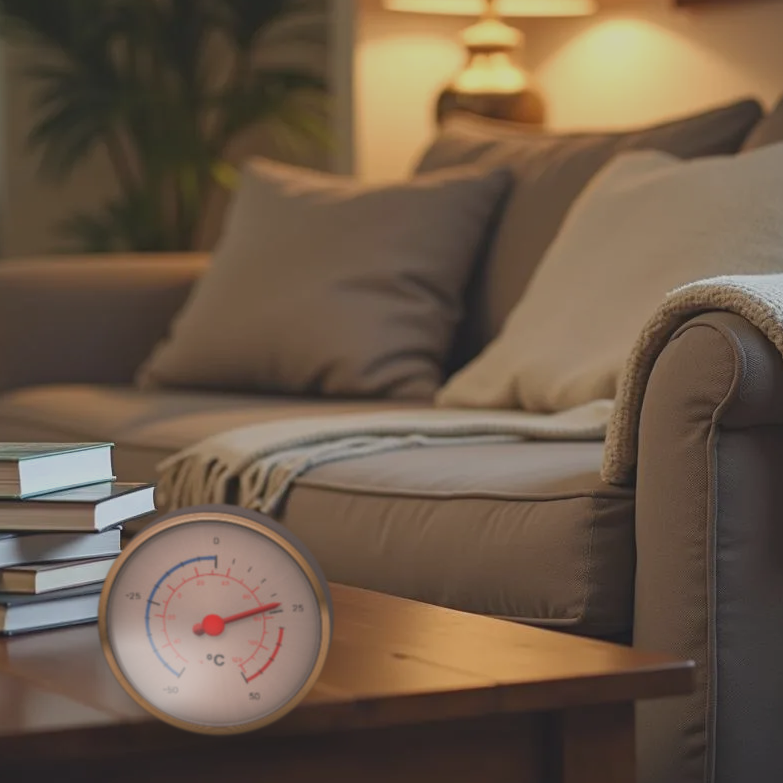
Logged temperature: 22.5 °C
